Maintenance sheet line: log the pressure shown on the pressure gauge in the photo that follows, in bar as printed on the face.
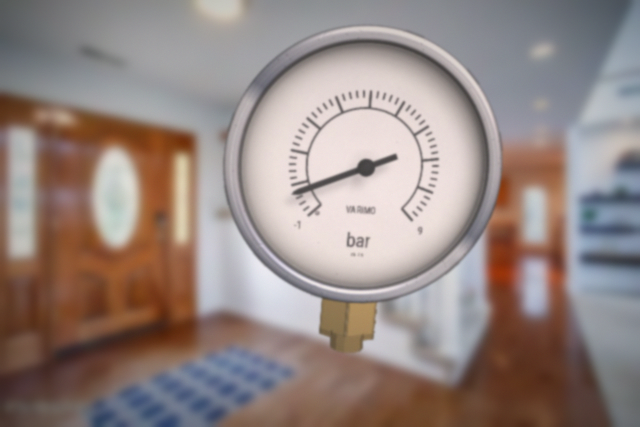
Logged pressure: -0.2 bar
